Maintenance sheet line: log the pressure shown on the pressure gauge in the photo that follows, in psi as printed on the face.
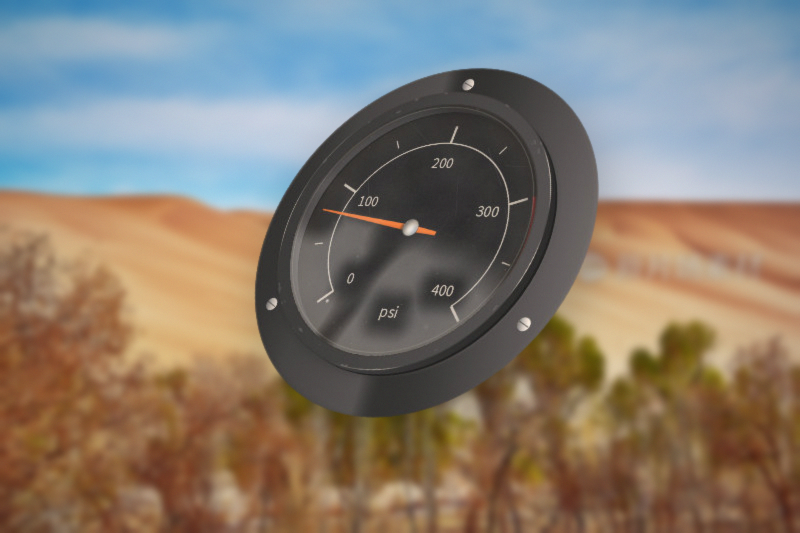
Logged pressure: 75 psi
